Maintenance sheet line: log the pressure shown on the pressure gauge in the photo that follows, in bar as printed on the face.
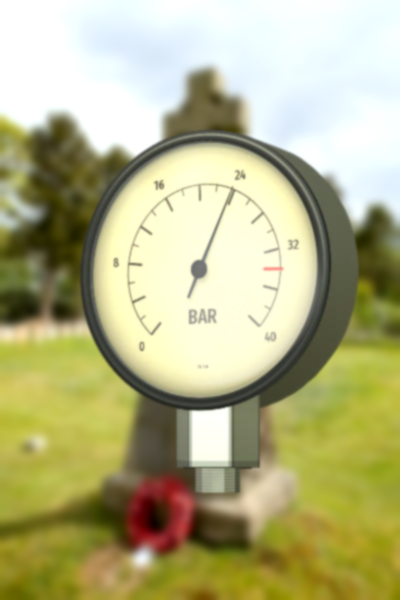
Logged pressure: 24 bar
